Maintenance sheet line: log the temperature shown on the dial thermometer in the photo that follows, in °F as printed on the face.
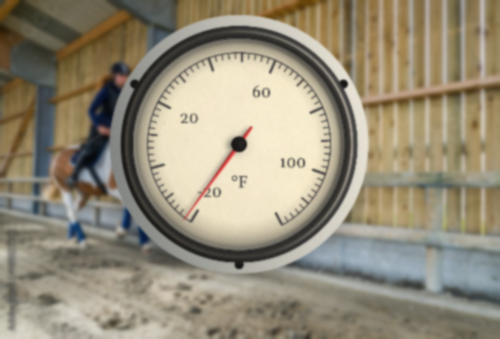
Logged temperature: -18 °F
